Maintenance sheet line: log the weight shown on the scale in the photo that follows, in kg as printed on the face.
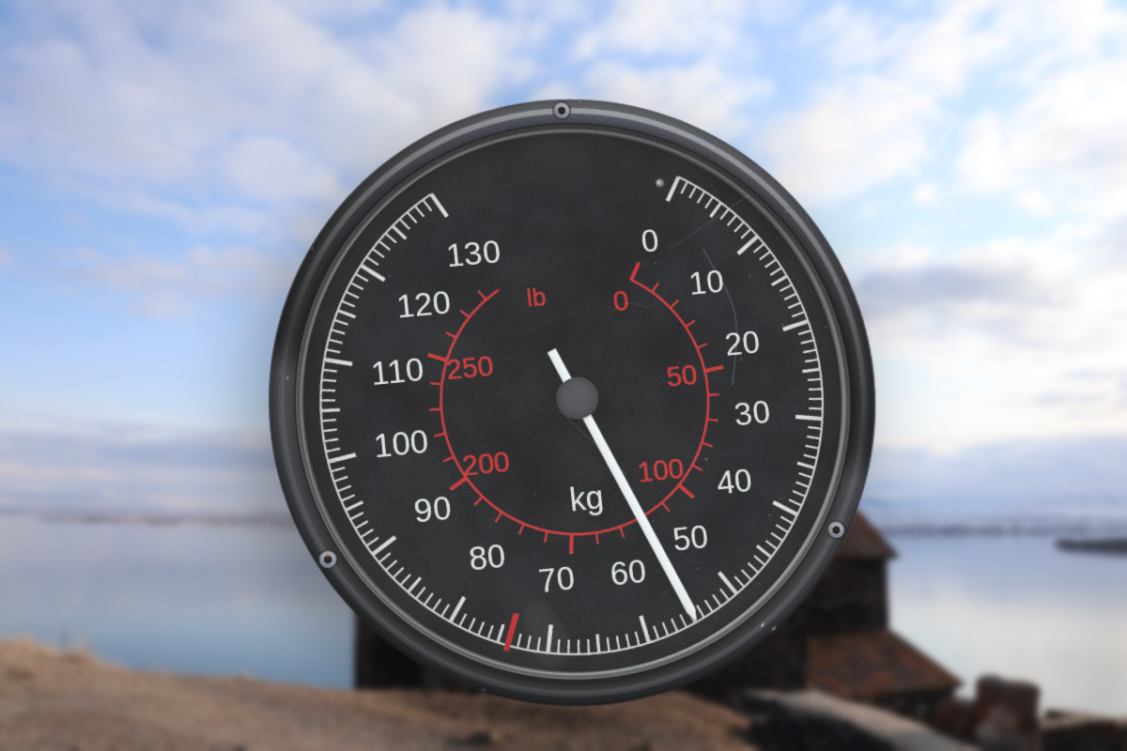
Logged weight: 55 kg
